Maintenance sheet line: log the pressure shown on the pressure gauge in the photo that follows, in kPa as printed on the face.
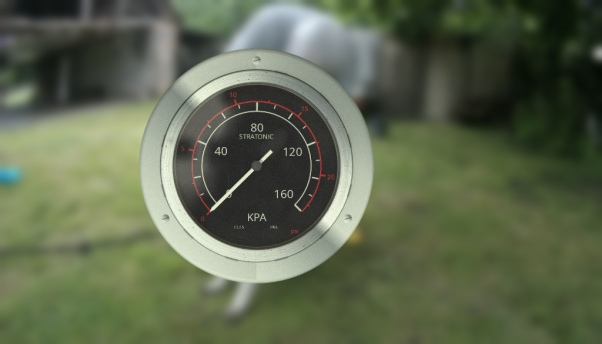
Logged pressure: 0 kPa
